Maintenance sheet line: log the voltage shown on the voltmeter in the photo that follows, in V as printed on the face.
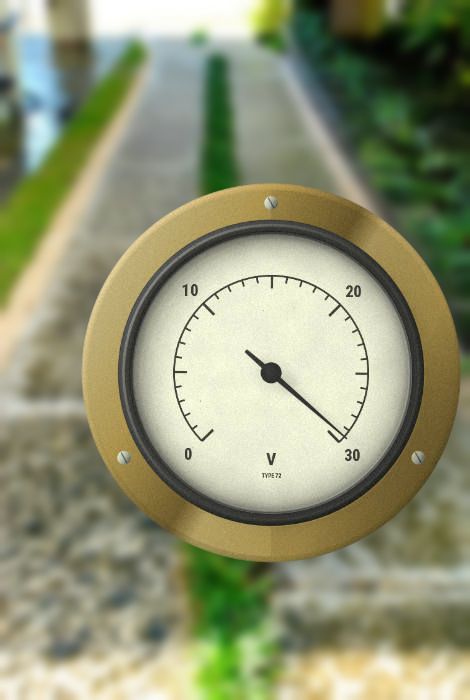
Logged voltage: 29.5 V
